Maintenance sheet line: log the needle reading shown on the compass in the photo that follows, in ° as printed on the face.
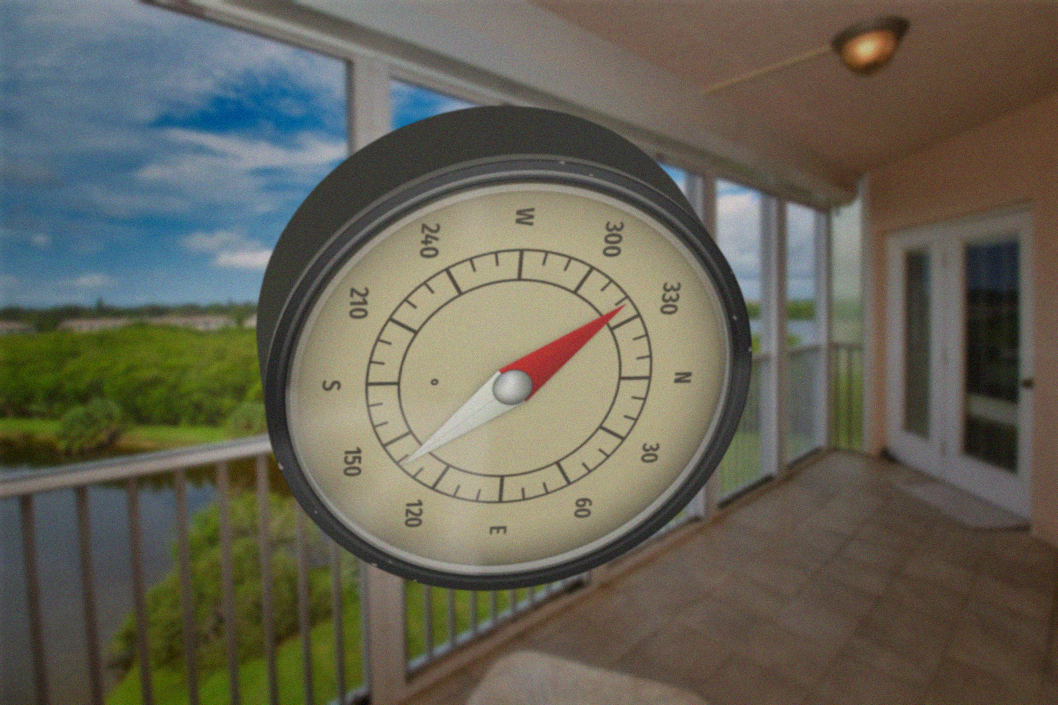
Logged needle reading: 320 °
